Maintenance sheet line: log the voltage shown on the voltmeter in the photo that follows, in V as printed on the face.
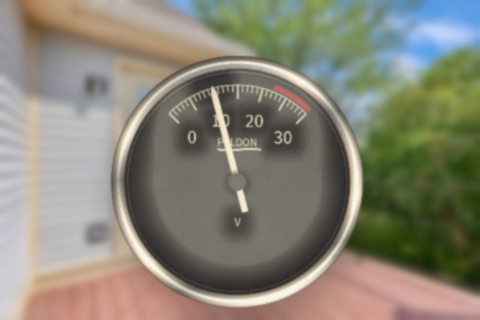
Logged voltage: 10 V
